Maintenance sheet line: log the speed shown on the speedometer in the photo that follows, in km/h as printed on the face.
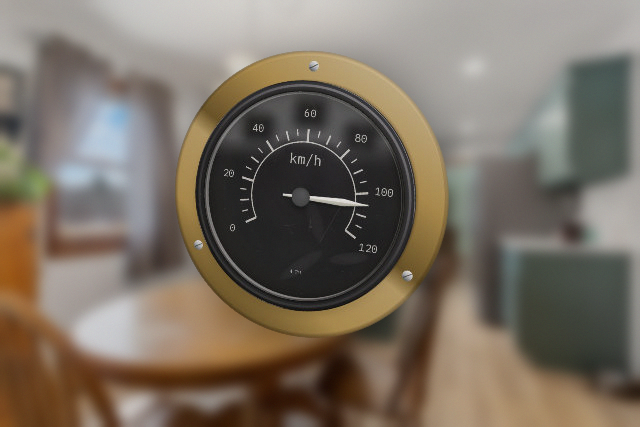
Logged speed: 105 km/h
